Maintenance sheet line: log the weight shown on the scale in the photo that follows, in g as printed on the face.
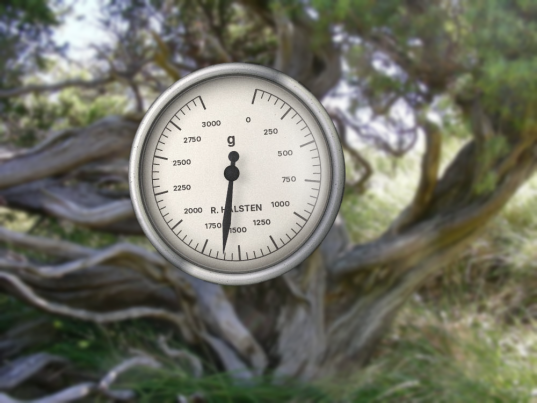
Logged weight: 1600 g
